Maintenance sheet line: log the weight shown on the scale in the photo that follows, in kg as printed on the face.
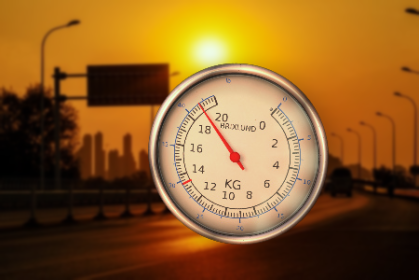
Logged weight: 19 kg
